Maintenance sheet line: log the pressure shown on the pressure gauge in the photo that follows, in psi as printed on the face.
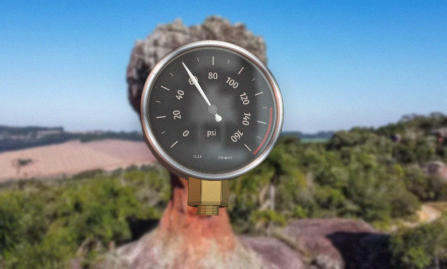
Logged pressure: 60 psi
